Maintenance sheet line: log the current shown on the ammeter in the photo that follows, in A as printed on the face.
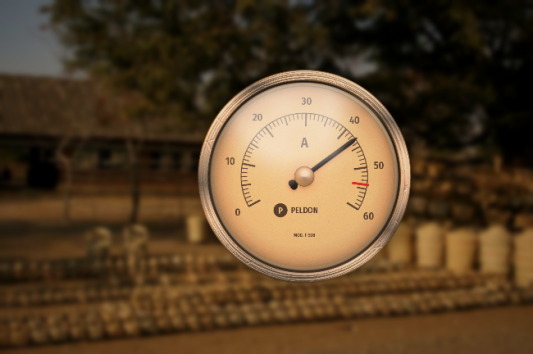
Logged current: 43 A
